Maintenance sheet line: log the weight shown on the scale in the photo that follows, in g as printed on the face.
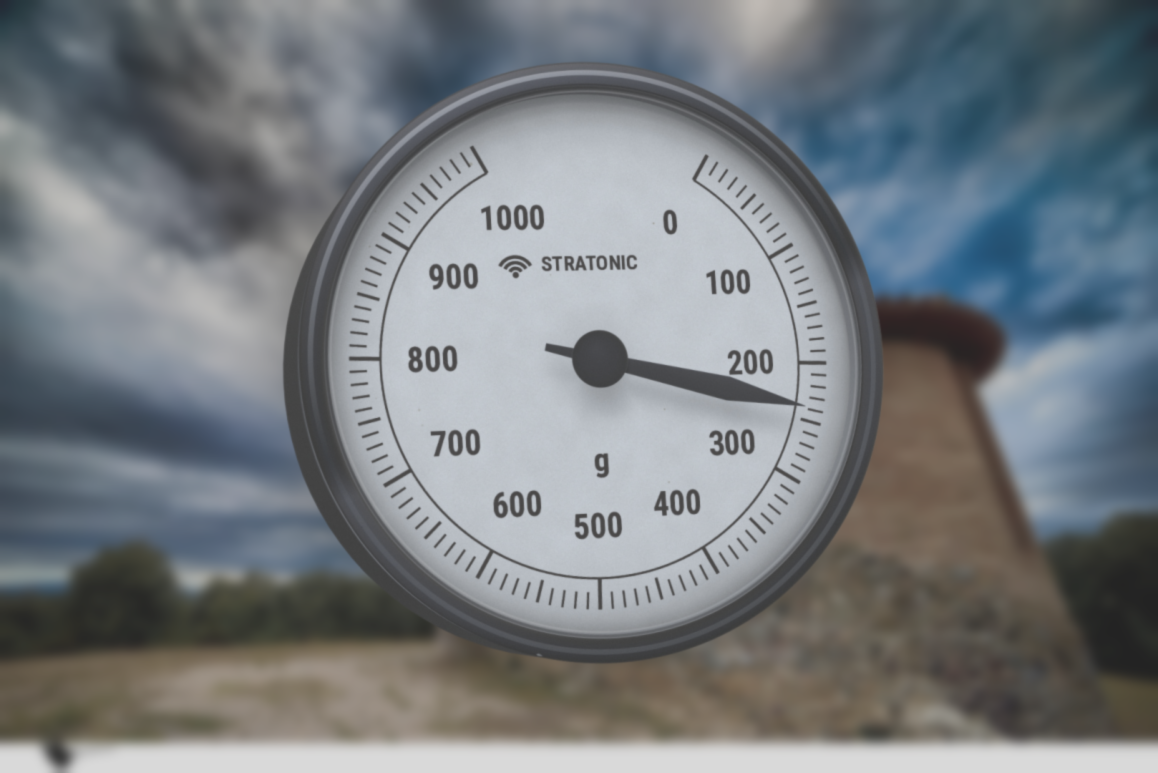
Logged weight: 240 g
